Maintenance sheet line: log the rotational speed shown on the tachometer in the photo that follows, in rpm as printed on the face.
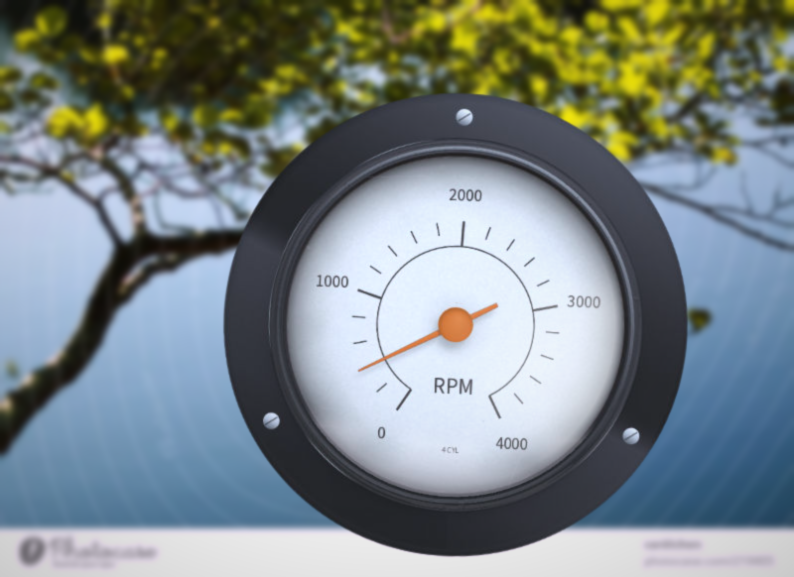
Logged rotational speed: 400 rpm
